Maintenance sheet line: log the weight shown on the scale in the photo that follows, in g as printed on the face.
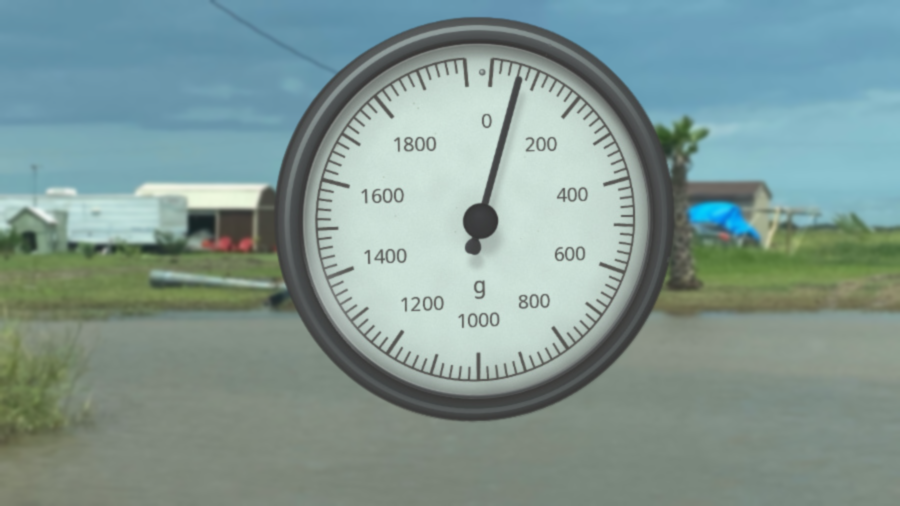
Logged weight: 60 g
